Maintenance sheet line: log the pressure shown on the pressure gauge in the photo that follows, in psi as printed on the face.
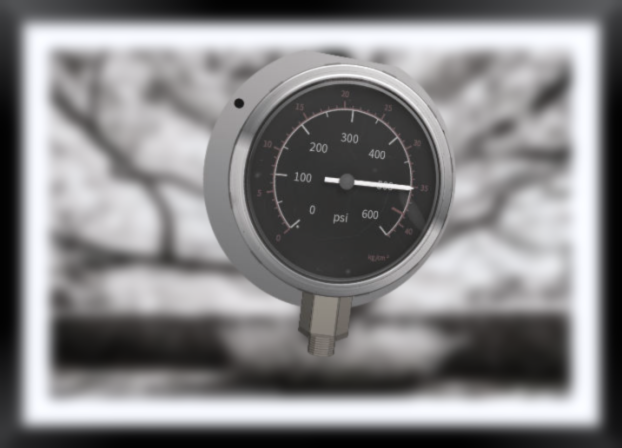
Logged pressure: 500 psi
